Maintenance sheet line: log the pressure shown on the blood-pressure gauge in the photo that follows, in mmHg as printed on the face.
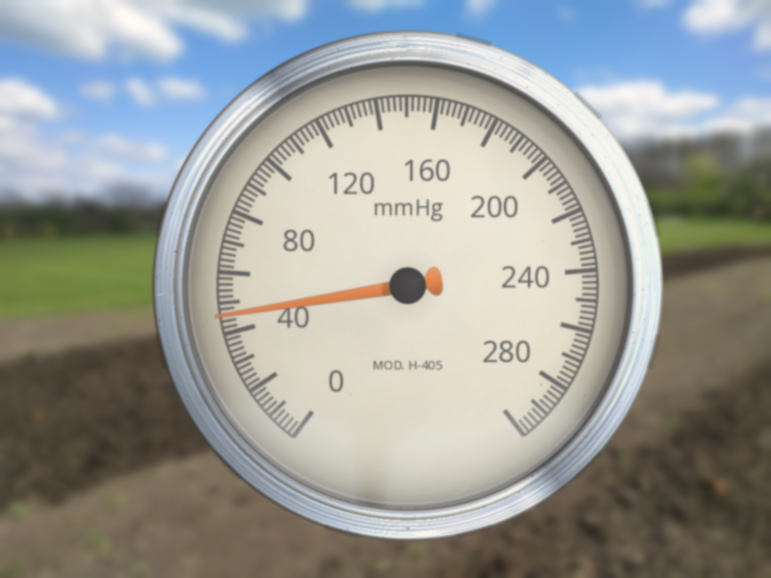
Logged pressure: 46 mmHg
